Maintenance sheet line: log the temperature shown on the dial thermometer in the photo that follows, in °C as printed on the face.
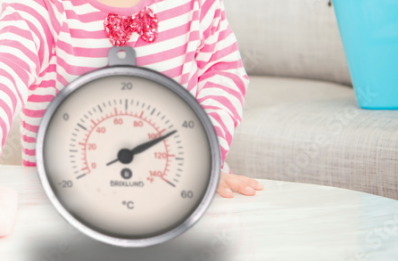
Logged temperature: 40 °C
